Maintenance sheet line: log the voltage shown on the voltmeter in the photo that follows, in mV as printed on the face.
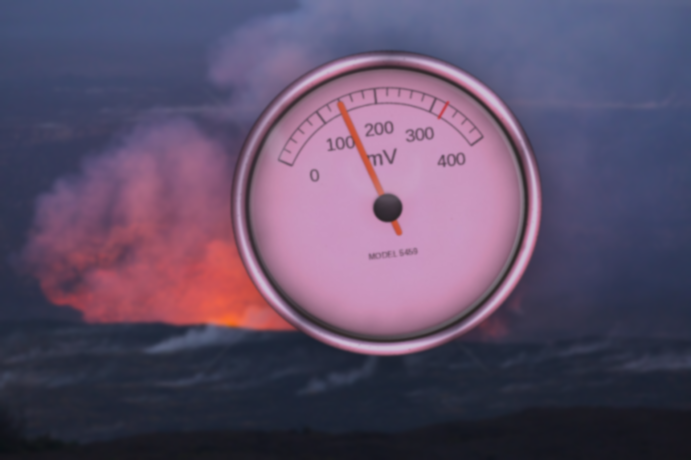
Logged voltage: 140 mV
